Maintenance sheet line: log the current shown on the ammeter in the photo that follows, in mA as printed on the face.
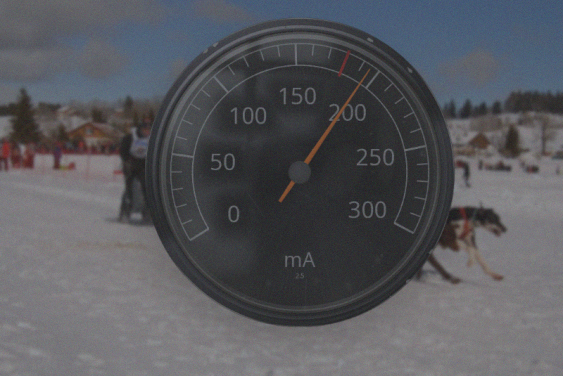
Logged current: 195 mA
